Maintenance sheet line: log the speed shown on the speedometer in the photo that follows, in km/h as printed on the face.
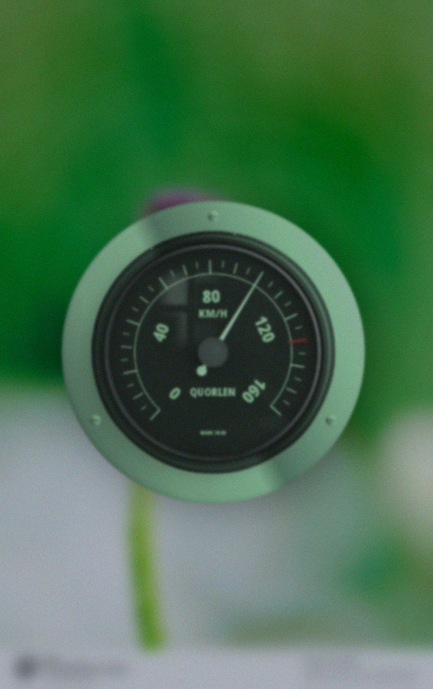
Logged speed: 100 km/h
